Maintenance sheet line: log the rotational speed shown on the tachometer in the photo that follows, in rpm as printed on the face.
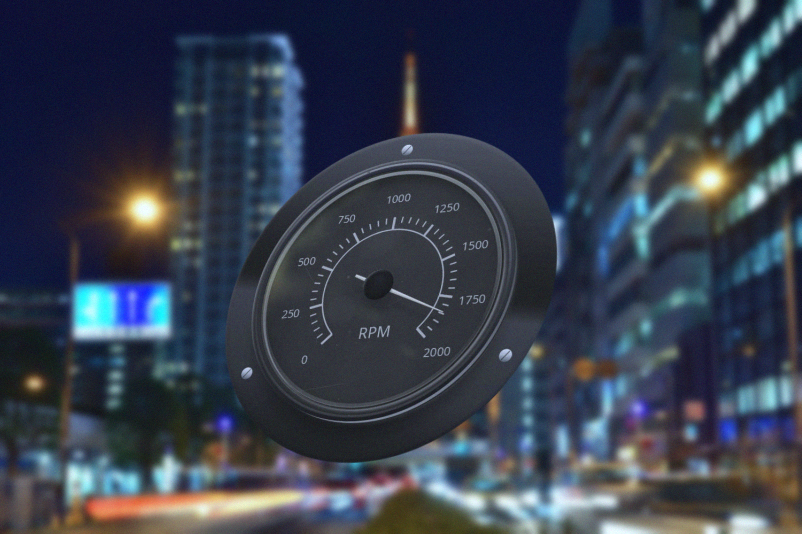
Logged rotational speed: 1850 rpm
